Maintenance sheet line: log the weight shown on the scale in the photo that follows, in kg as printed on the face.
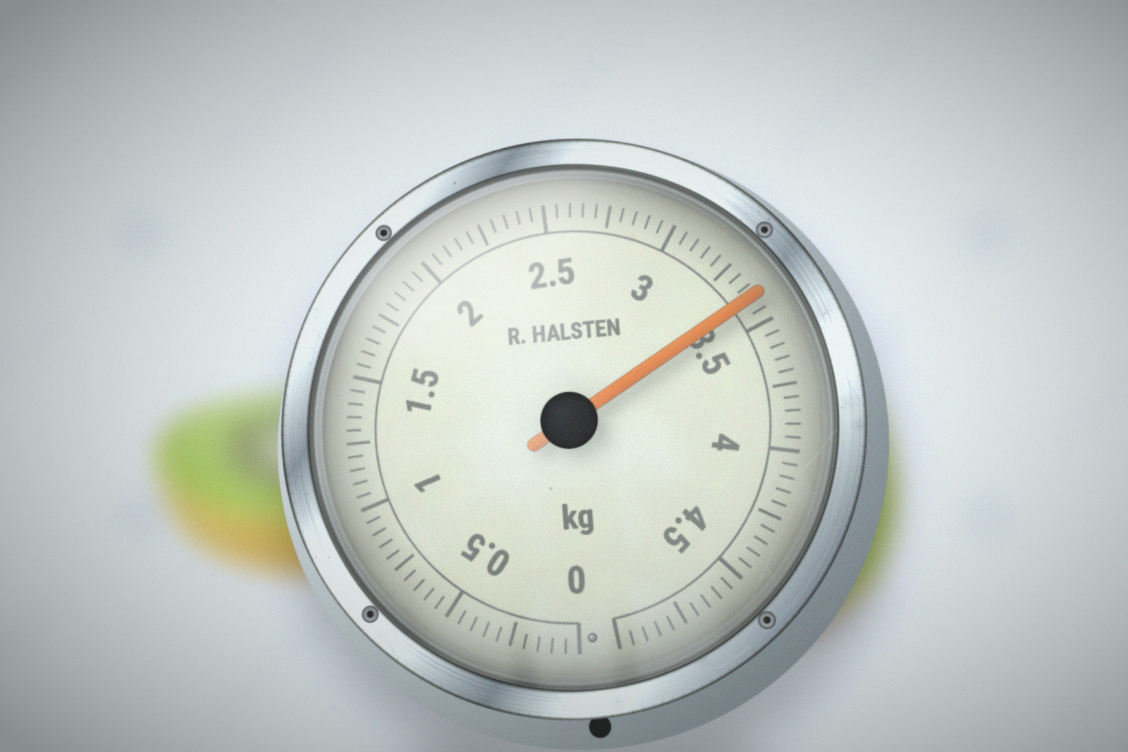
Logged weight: 3.4 kg
